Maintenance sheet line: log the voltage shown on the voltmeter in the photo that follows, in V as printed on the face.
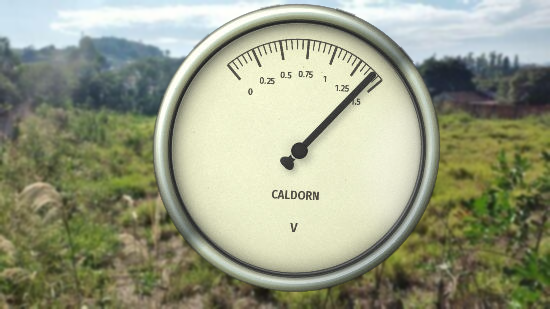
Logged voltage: 1.4 V
